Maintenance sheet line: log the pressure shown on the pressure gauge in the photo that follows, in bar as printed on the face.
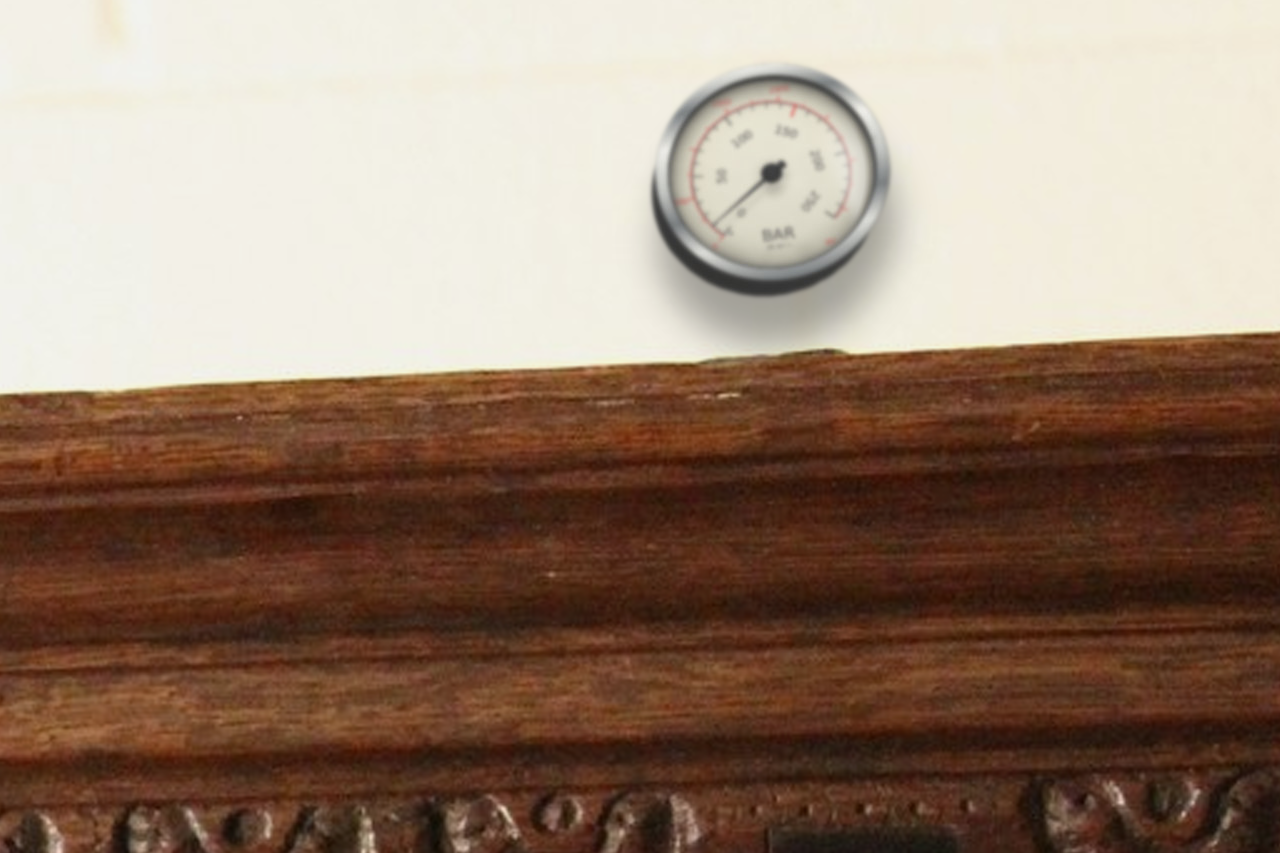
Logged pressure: 10 bar
